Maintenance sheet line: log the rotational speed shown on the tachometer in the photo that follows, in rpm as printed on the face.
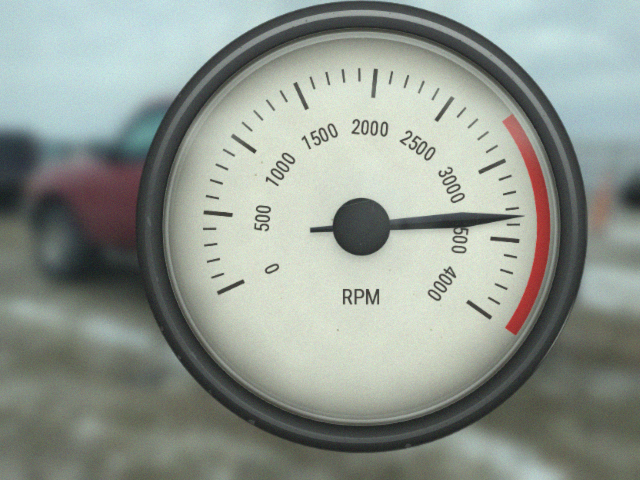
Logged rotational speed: 3350 rpm
